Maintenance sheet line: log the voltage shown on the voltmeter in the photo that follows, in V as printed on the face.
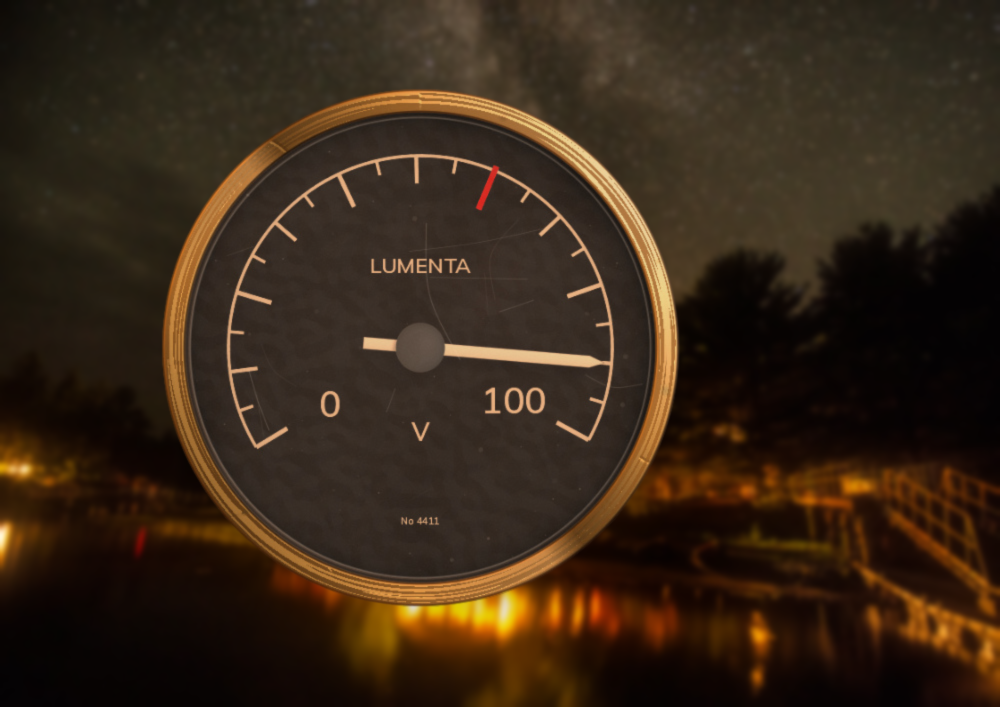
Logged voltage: 90 V
